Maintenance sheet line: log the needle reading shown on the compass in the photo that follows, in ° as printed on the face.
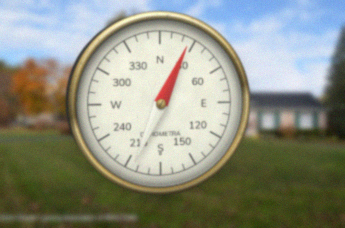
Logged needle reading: 25 °
